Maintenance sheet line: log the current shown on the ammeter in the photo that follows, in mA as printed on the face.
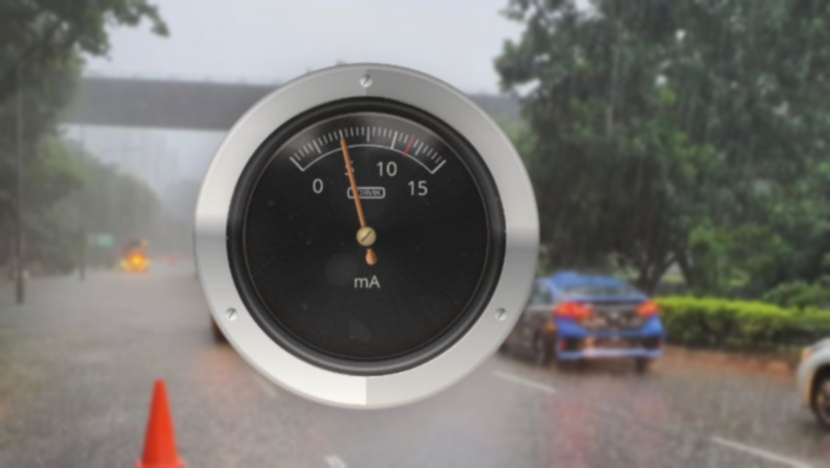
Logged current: 5 mA
